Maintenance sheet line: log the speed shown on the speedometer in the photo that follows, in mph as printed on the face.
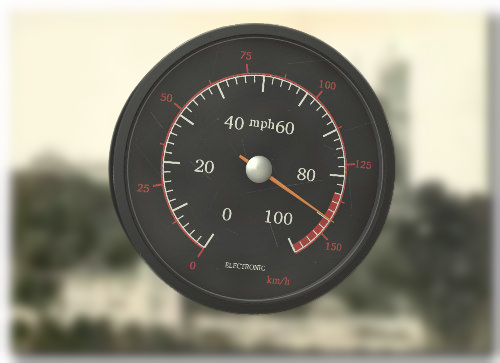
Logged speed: 90 mph
